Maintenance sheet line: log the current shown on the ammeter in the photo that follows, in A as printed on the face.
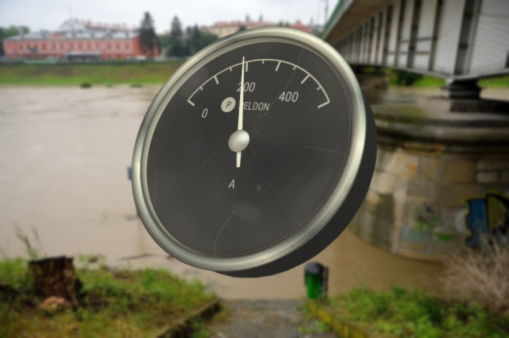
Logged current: 200 A
